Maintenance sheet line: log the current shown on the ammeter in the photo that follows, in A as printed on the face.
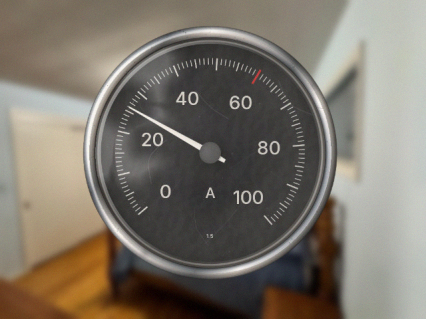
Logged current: 26 A
